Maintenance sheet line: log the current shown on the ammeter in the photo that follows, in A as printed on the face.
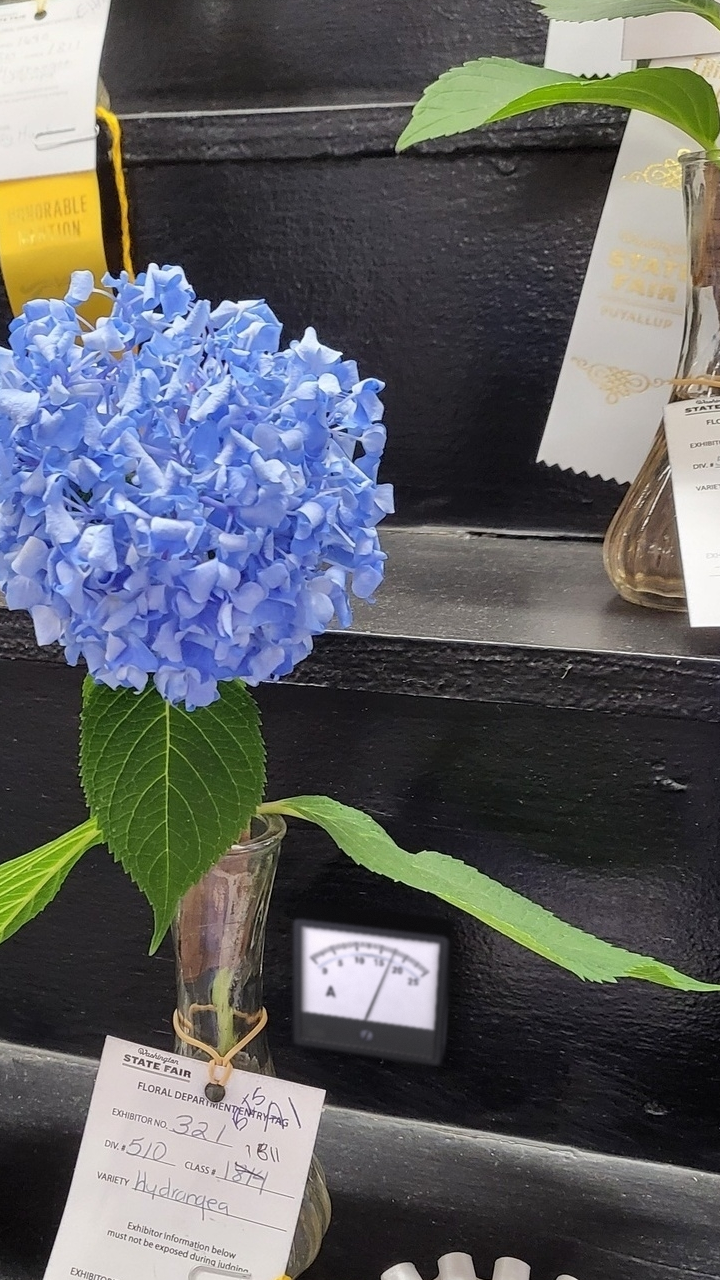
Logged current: 17.5 A
